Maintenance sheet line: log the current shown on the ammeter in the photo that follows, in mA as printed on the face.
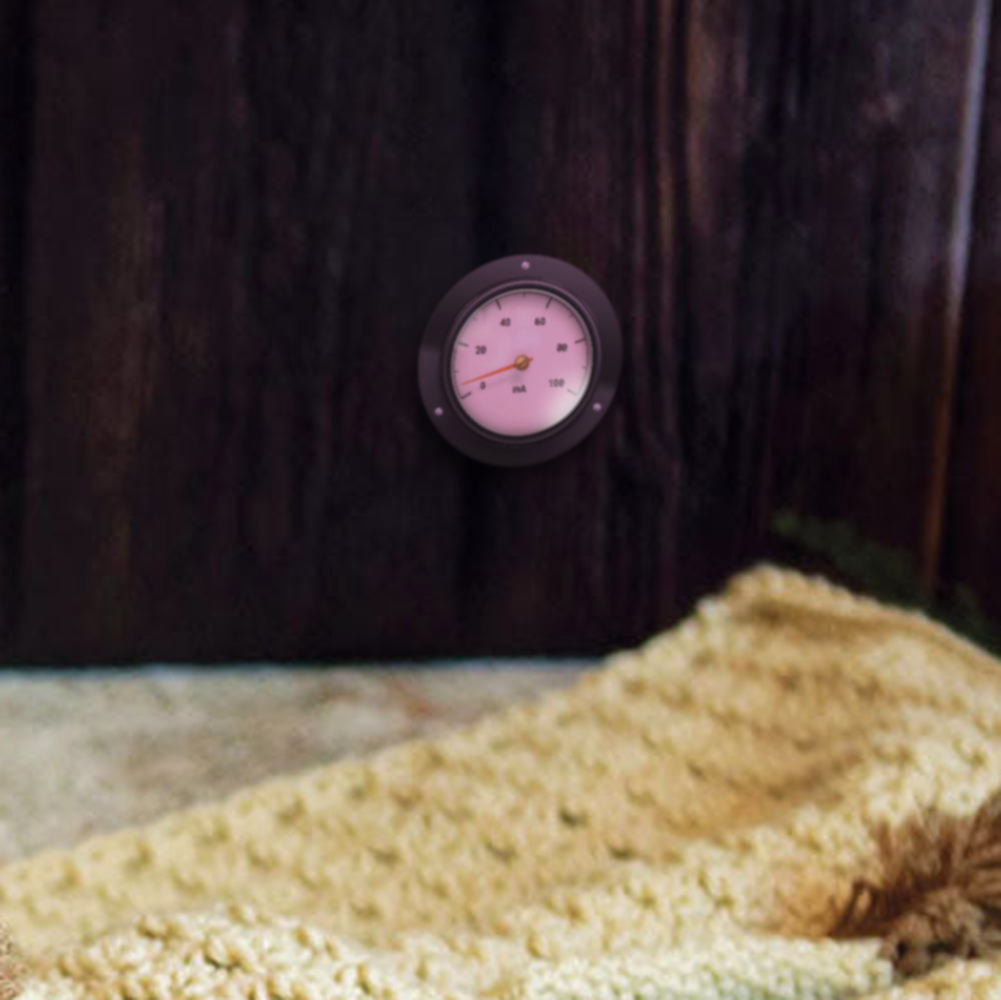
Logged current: 5 mA
